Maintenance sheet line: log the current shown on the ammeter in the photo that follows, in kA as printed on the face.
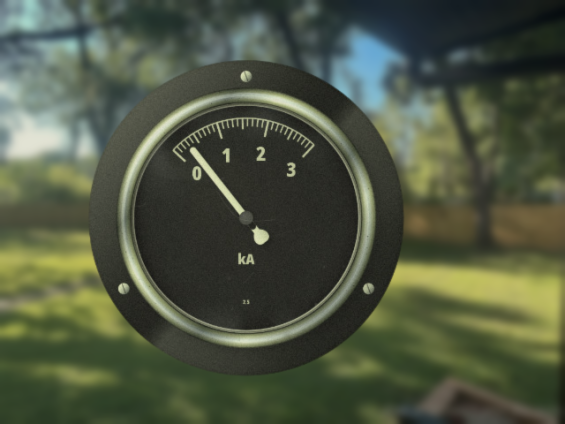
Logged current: 0.3 kA
